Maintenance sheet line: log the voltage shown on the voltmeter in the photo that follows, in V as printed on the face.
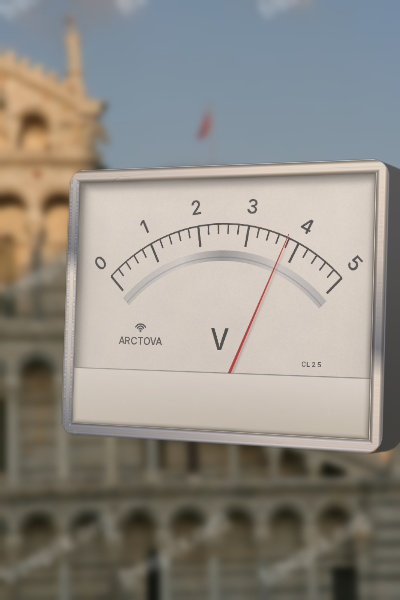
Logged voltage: 3.8 V
